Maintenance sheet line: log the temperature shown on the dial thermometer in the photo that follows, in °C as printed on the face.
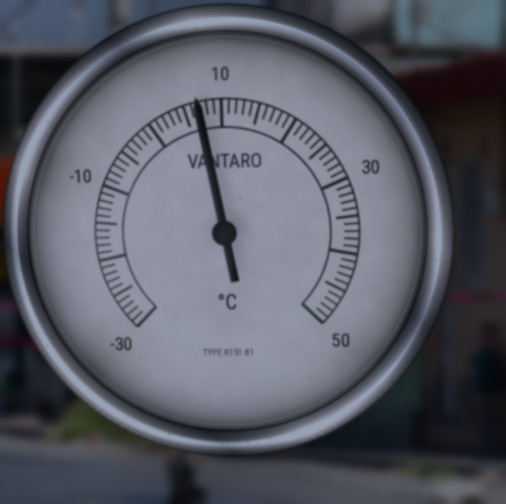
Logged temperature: 7 °C
